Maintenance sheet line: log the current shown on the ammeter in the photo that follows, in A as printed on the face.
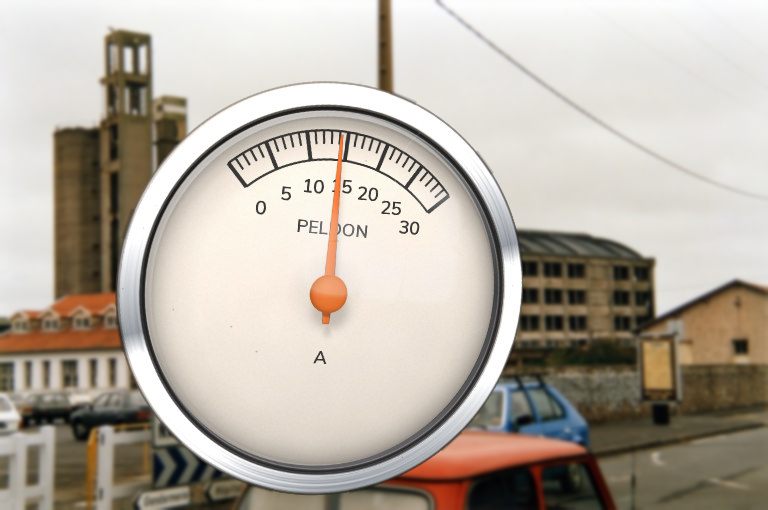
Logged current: 14 A
